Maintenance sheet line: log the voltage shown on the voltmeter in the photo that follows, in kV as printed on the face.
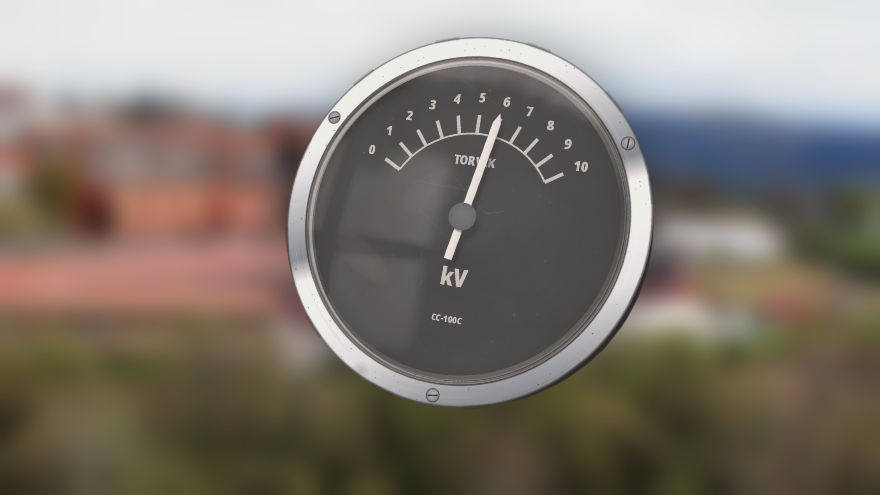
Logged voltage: 6 kV
